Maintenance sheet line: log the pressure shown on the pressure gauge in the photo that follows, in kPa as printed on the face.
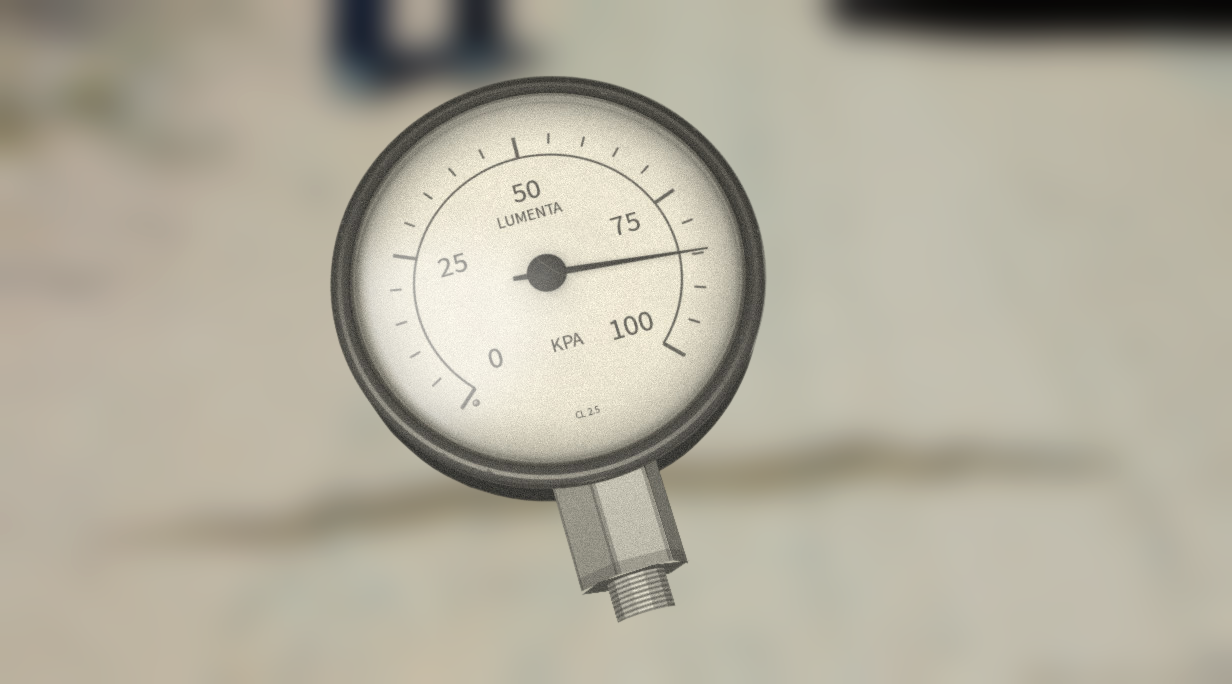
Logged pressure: 85 kPa
